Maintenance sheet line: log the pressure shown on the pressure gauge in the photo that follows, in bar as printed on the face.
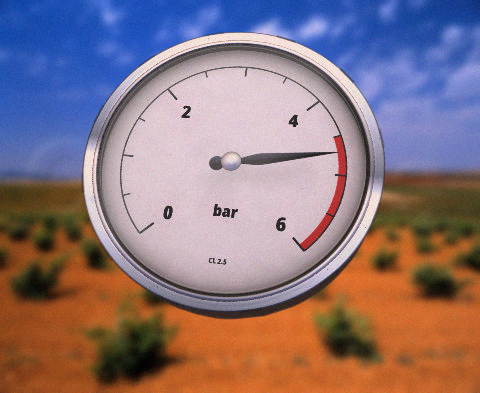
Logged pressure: 4.75 bar
